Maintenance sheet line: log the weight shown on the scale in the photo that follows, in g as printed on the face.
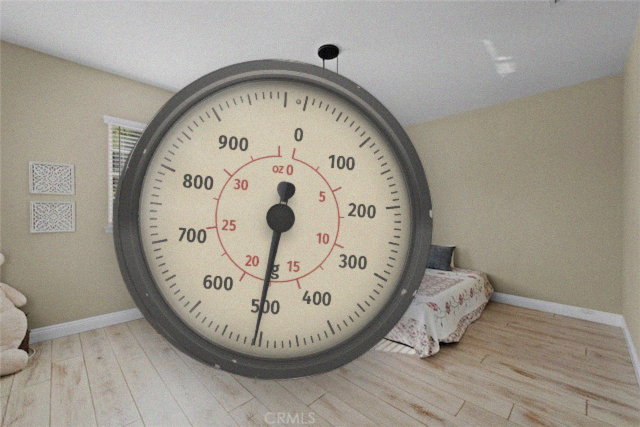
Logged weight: 510 g
